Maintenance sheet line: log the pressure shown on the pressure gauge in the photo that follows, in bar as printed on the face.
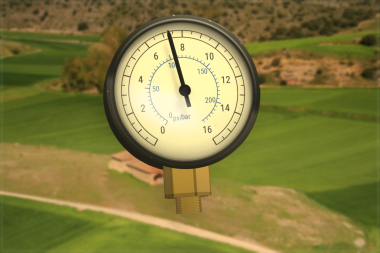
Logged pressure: 7.25 bar
